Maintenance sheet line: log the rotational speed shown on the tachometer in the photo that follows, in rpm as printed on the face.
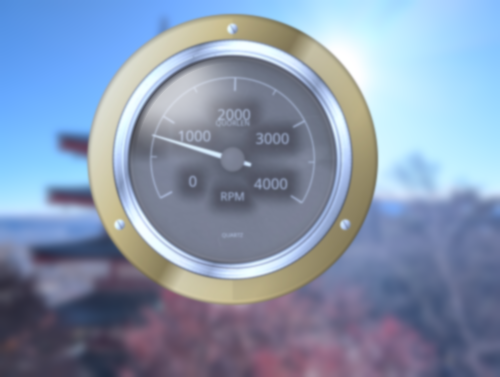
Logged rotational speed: 750 rpm
